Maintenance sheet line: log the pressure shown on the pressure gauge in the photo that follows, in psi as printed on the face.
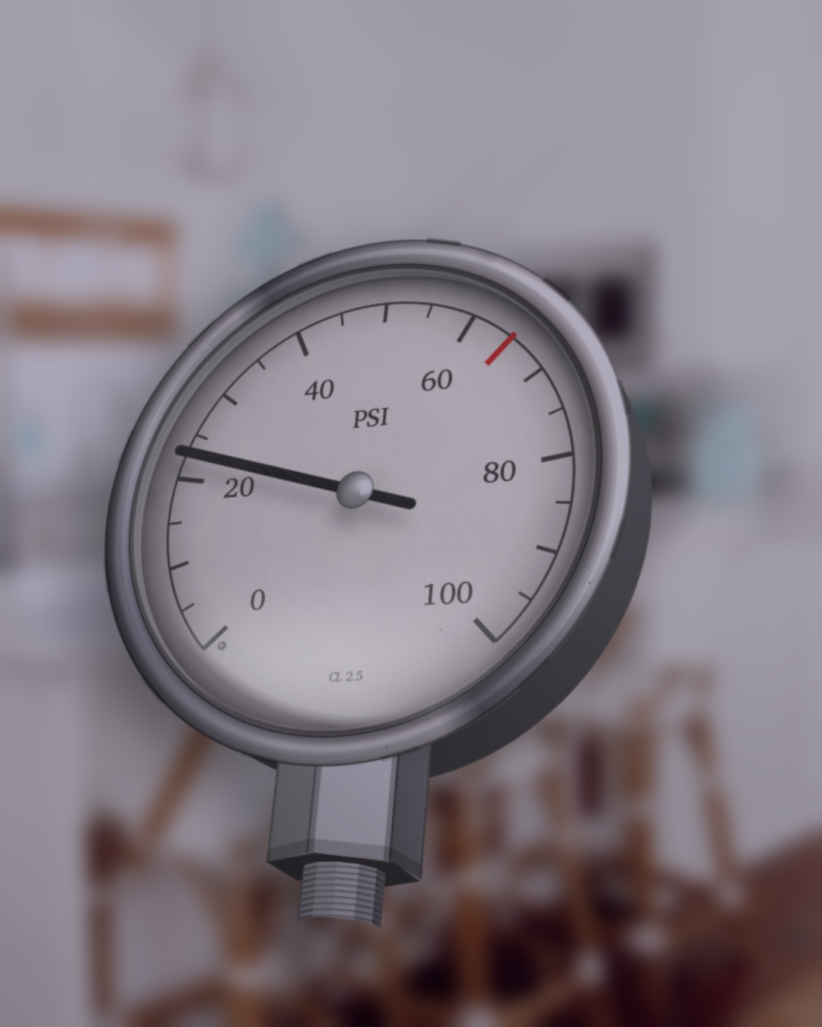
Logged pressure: 22.5 psi
